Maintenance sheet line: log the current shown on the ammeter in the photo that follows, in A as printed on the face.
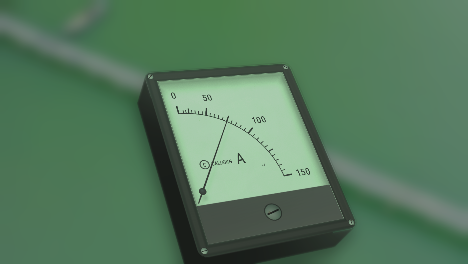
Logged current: 75 A
